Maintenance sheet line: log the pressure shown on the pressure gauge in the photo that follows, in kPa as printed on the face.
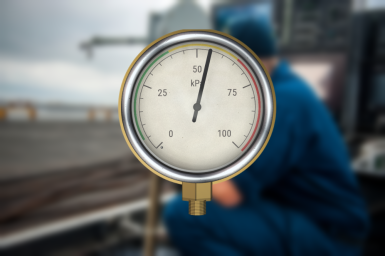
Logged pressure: 55 kPa
